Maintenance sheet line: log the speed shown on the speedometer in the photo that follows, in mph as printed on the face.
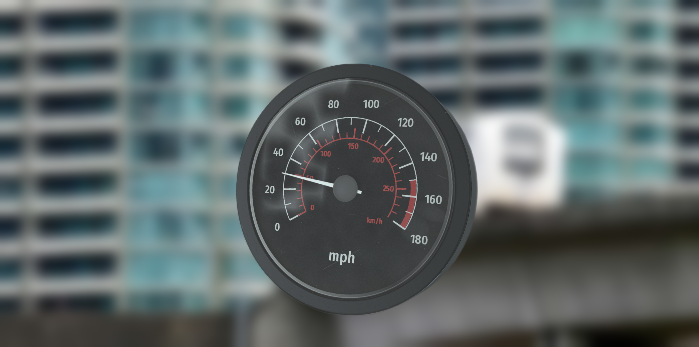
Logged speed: 30 mph
